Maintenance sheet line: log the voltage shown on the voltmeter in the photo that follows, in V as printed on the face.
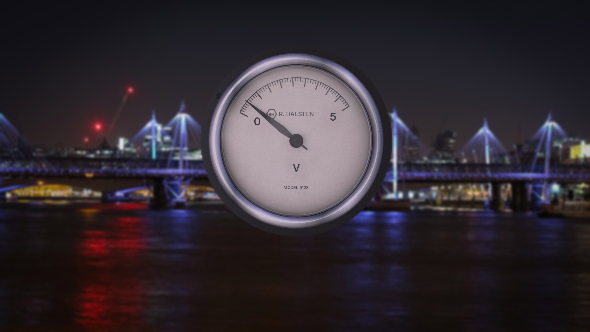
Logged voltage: 0.5 V
